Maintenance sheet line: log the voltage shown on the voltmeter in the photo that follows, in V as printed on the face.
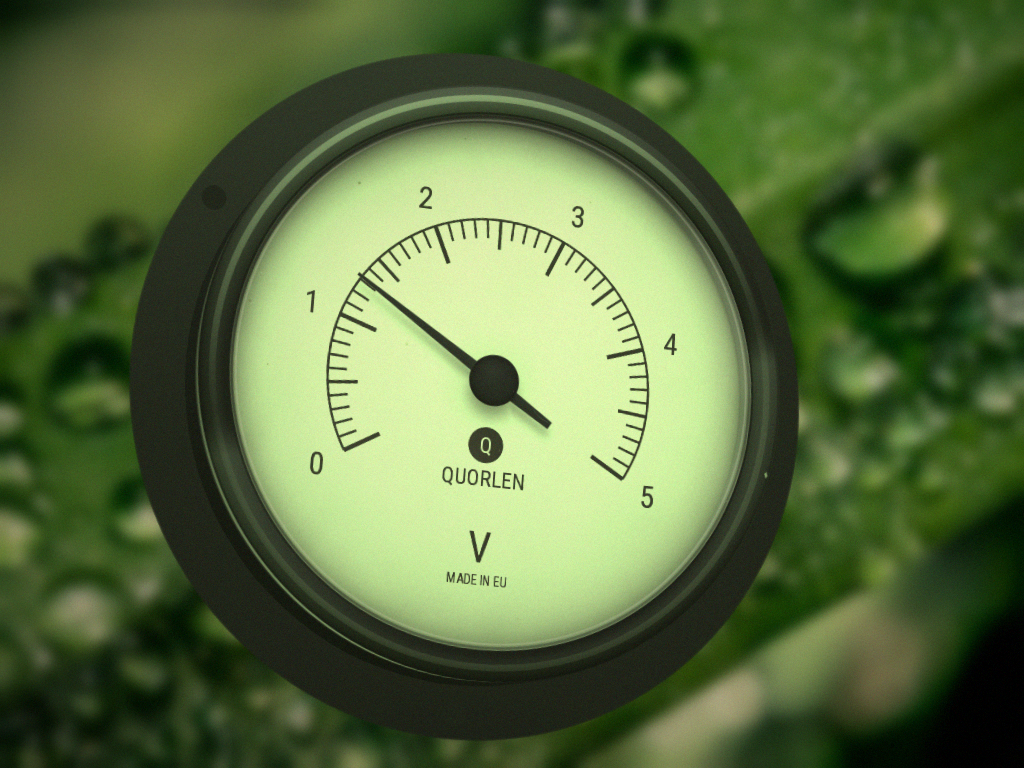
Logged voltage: 1.3 V
